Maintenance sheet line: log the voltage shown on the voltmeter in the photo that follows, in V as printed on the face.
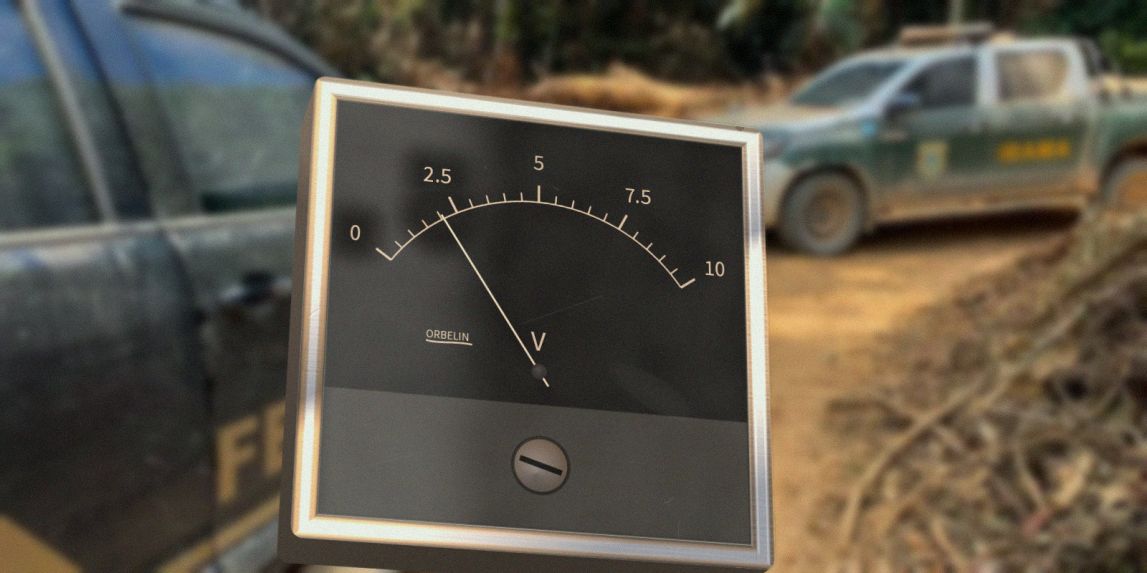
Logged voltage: 2 V
